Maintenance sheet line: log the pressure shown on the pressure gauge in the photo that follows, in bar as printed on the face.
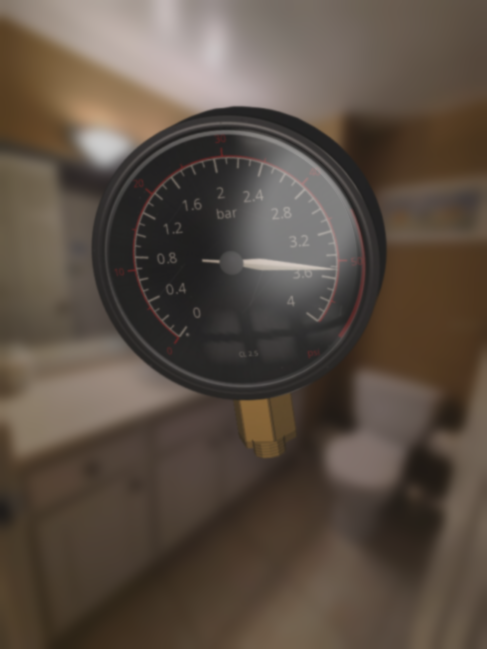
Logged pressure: 3.5 bar
